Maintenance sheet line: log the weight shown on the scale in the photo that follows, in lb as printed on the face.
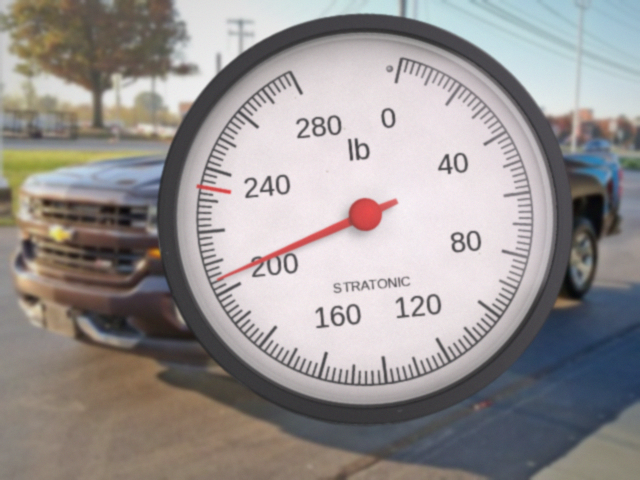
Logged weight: 204 lb
